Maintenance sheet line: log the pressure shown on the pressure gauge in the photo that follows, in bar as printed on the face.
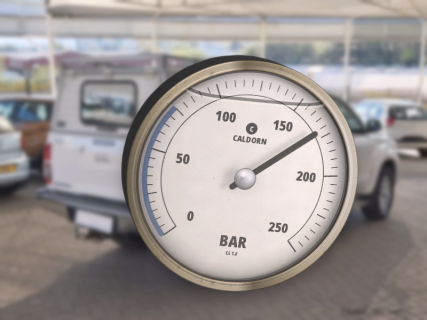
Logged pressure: 170 bar
